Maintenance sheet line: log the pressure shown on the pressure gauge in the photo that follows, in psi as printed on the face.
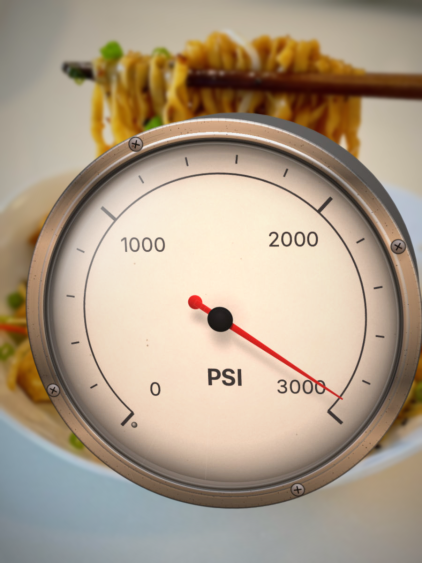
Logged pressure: 2900 psi
